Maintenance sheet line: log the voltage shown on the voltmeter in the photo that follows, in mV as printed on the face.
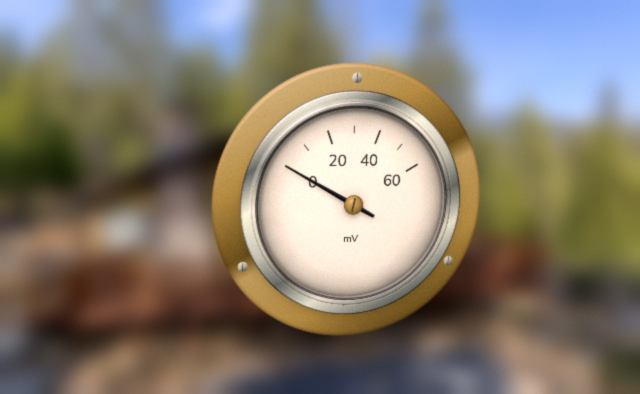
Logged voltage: 0 mV
